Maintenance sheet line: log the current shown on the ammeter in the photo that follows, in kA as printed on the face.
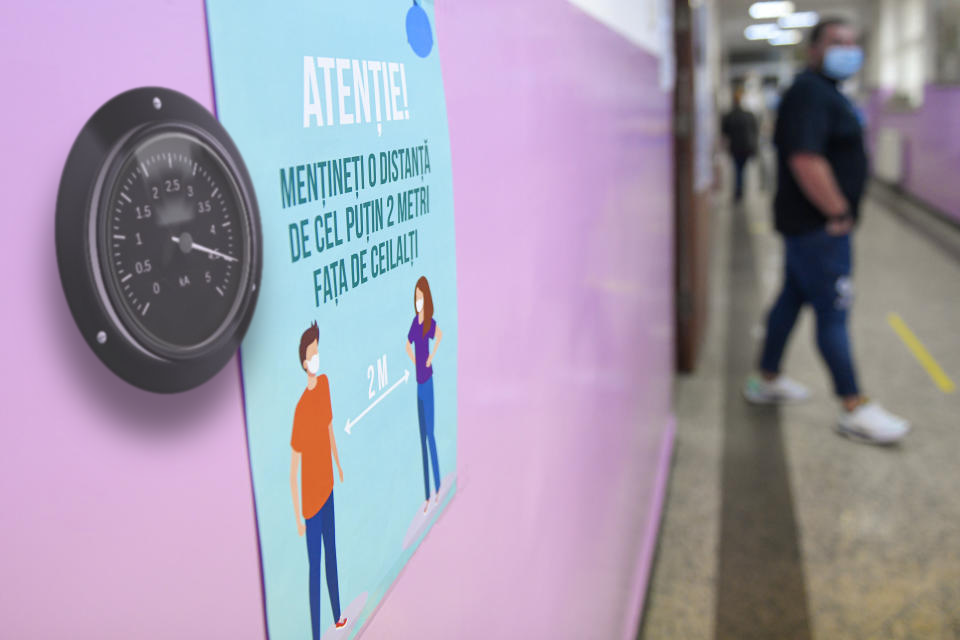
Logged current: 4.5 kA
